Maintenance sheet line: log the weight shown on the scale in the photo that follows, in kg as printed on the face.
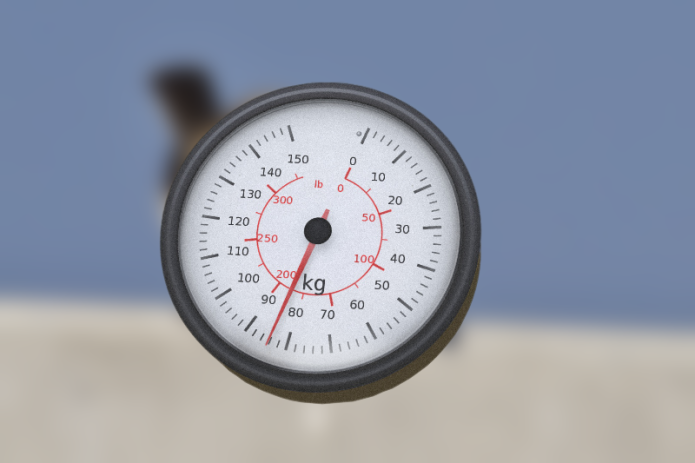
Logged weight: 84 kg
